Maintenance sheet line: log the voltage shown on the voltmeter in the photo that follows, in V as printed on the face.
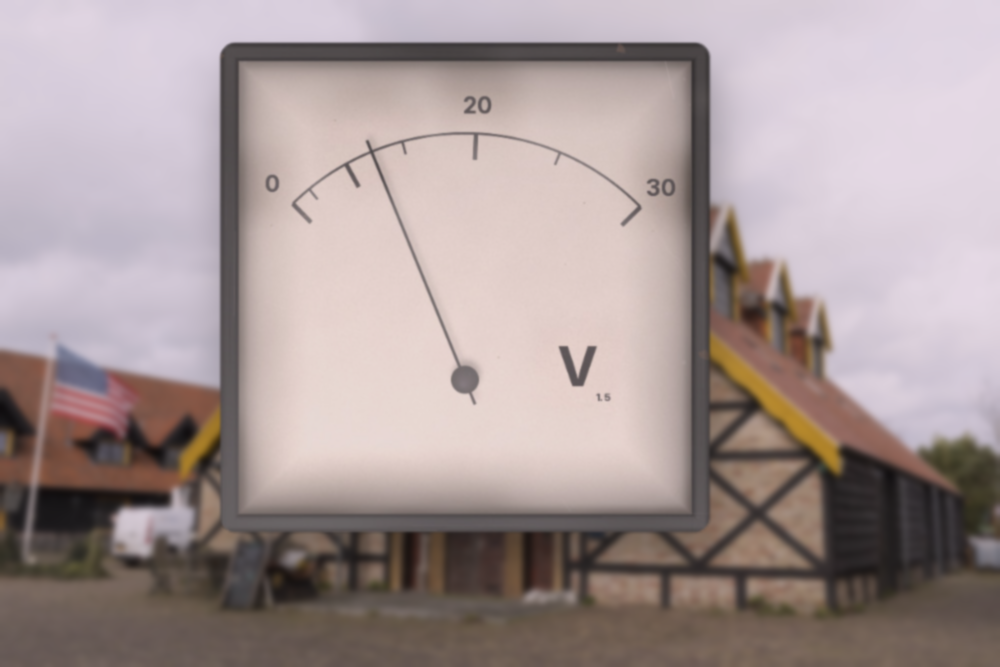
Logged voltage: 12.5 V
